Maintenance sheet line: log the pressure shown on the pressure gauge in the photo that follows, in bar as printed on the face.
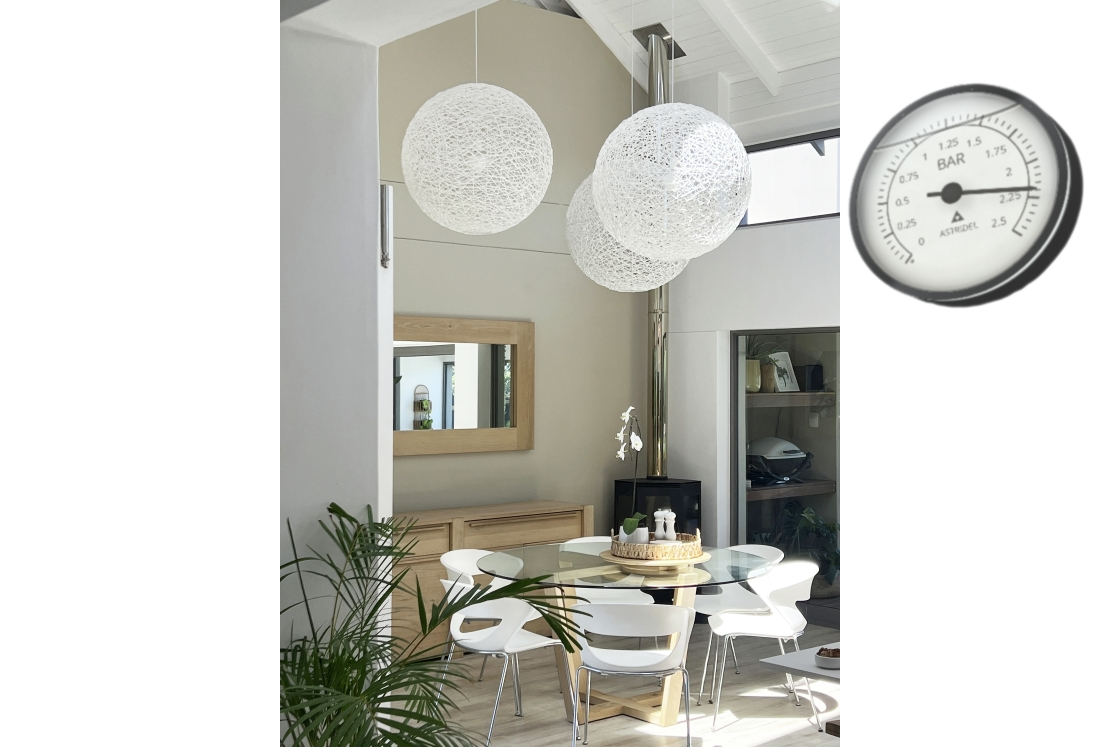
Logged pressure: 2.2 bar
